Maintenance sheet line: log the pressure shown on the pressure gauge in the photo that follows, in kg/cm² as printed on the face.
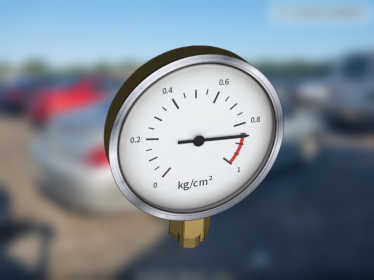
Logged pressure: 0.85 kg/cm²
